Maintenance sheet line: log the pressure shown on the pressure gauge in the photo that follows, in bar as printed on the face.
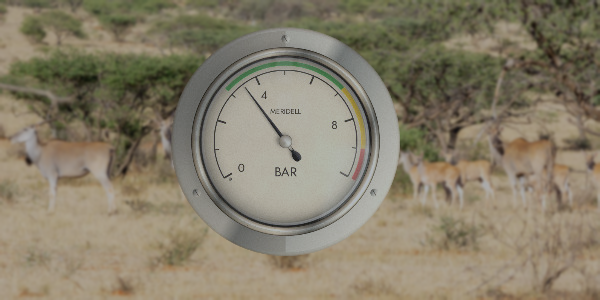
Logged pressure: 3.5 bar
